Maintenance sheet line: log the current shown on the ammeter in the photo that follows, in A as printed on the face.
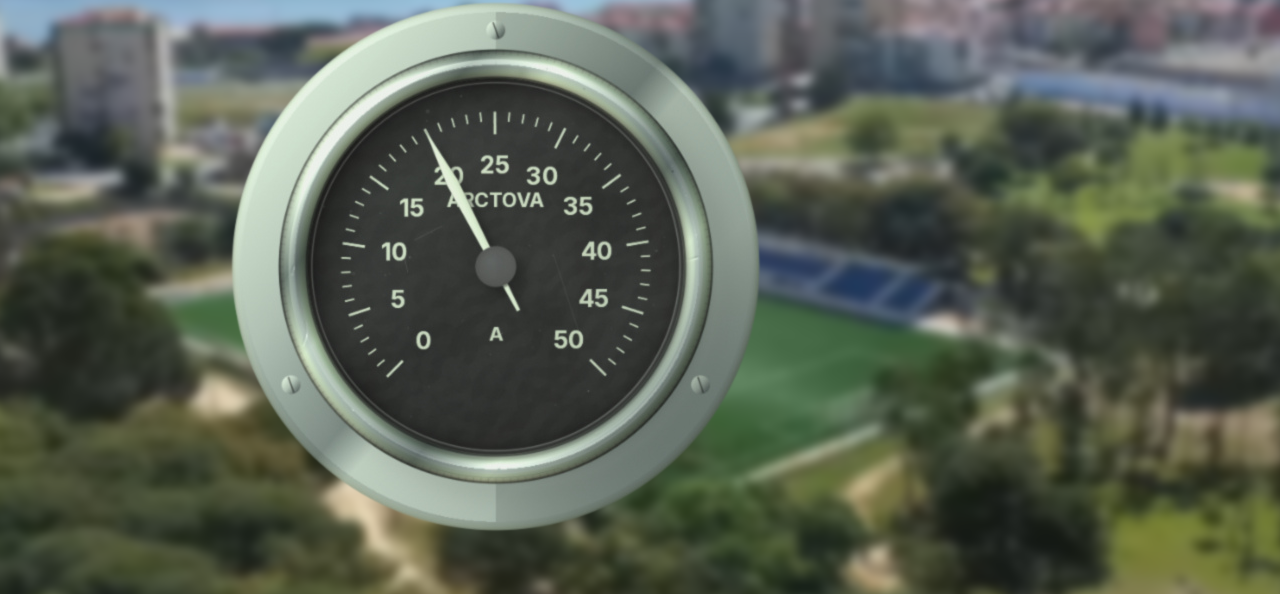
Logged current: 20 A
